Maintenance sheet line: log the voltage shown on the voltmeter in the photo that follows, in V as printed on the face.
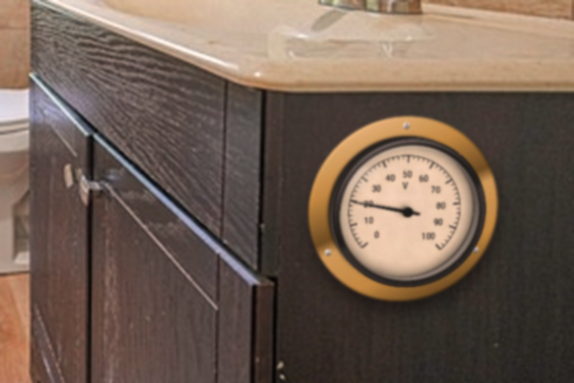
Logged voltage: 20 V
